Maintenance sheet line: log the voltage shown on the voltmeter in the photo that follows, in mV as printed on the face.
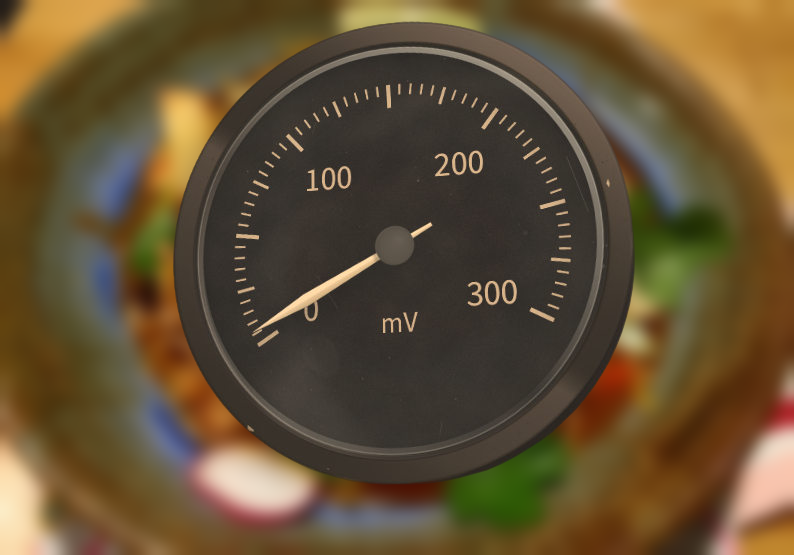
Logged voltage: 5 mV
